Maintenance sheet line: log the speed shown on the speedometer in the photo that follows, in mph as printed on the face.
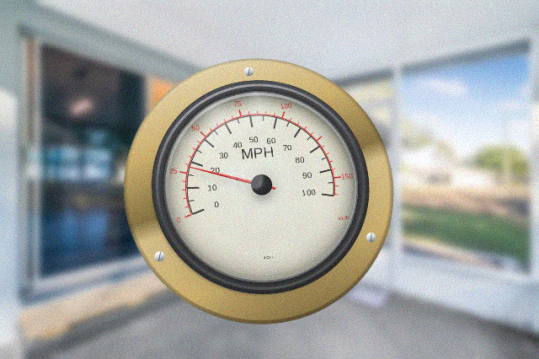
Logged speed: 17.5 mph
